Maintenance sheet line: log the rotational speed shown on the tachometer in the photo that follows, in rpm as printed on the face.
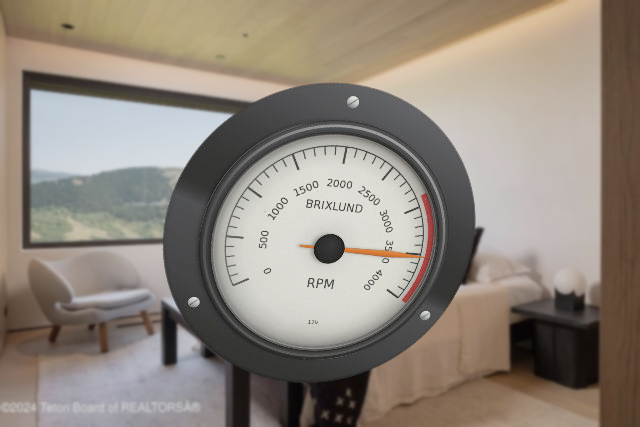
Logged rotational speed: 3500 rpm
